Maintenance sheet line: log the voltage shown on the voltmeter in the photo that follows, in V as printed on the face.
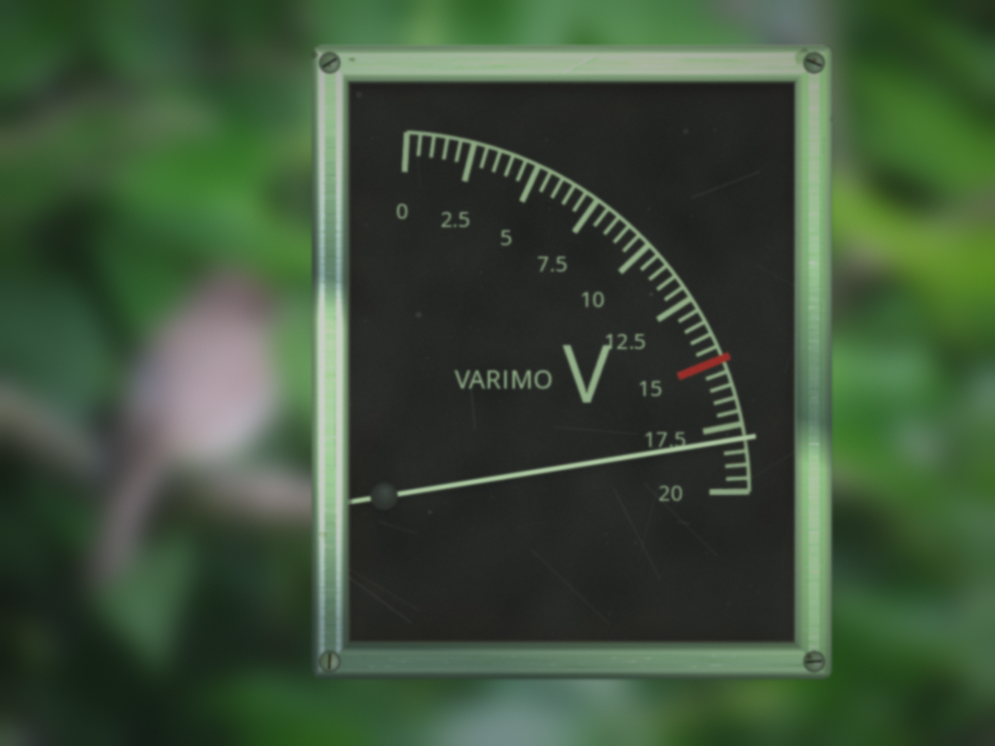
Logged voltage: 18 V
